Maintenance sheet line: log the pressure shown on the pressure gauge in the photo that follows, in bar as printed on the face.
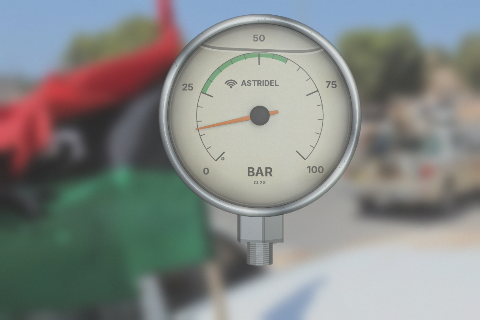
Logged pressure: 12.5 bar
